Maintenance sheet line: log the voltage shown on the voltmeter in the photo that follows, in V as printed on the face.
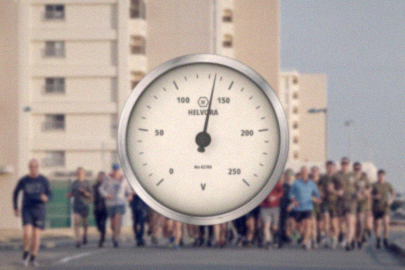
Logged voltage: 135 V
